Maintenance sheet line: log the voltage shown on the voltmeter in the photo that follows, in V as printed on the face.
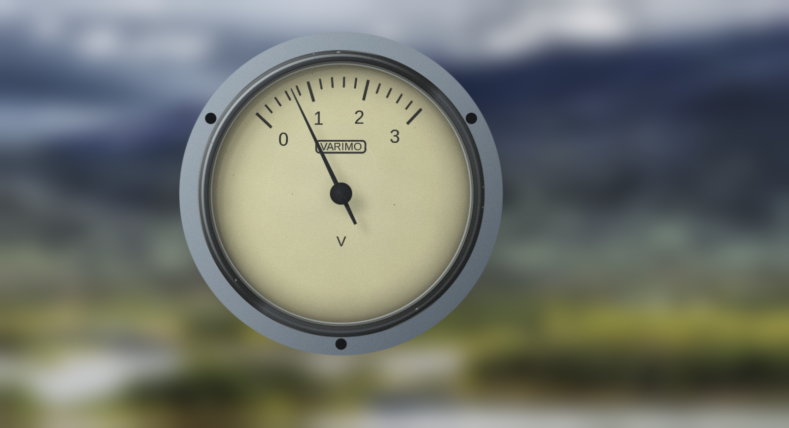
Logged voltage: 0.7 V
